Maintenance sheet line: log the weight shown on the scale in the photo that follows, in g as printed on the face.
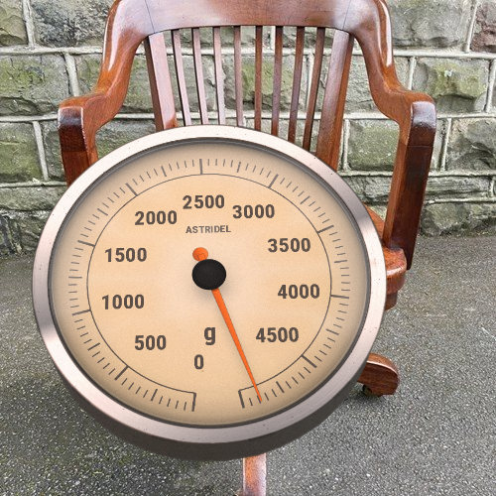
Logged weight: 4900 g
